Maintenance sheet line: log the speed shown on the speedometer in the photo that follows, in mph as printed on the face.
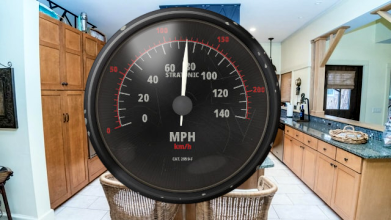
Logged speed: 75 mph
